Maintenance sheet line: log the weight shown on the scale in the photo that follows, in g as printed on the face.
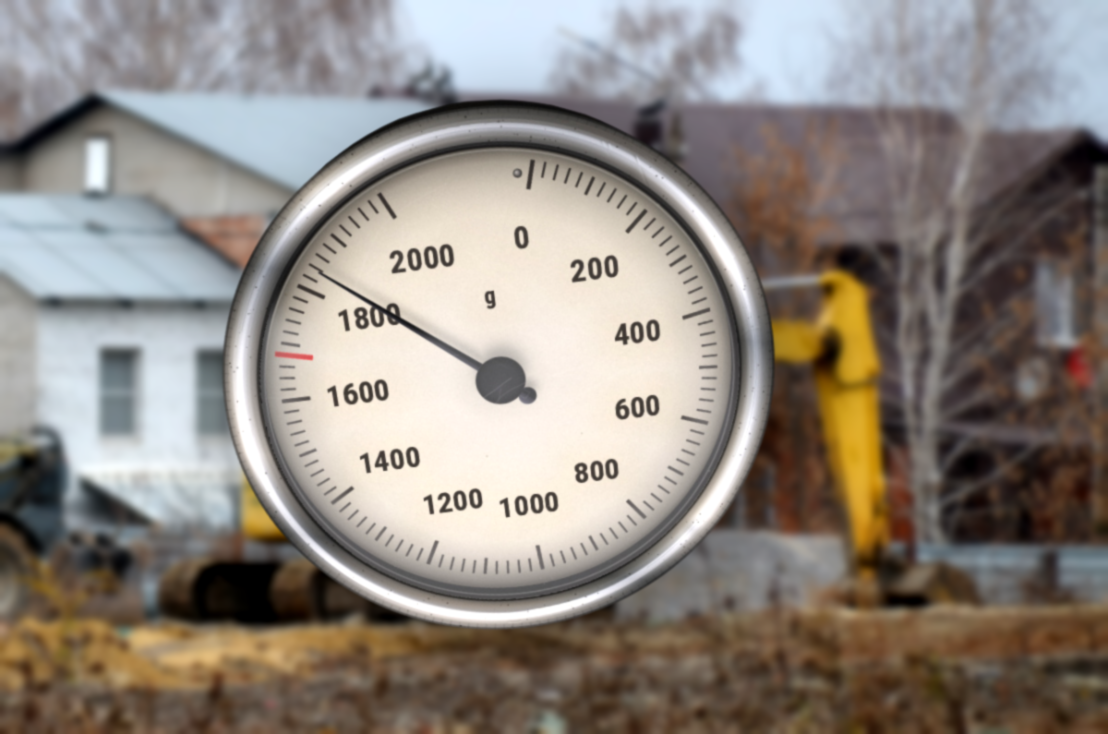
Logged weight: 1840 g
